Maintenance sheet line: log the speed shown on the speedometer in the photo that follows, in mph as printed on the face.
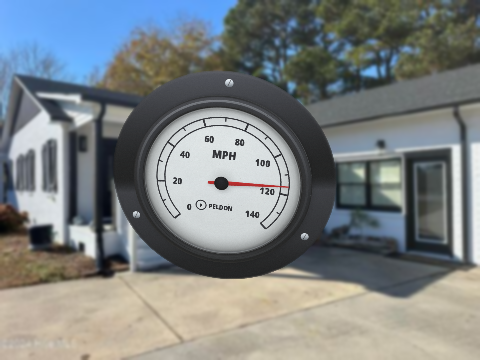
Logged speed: 115 mph
